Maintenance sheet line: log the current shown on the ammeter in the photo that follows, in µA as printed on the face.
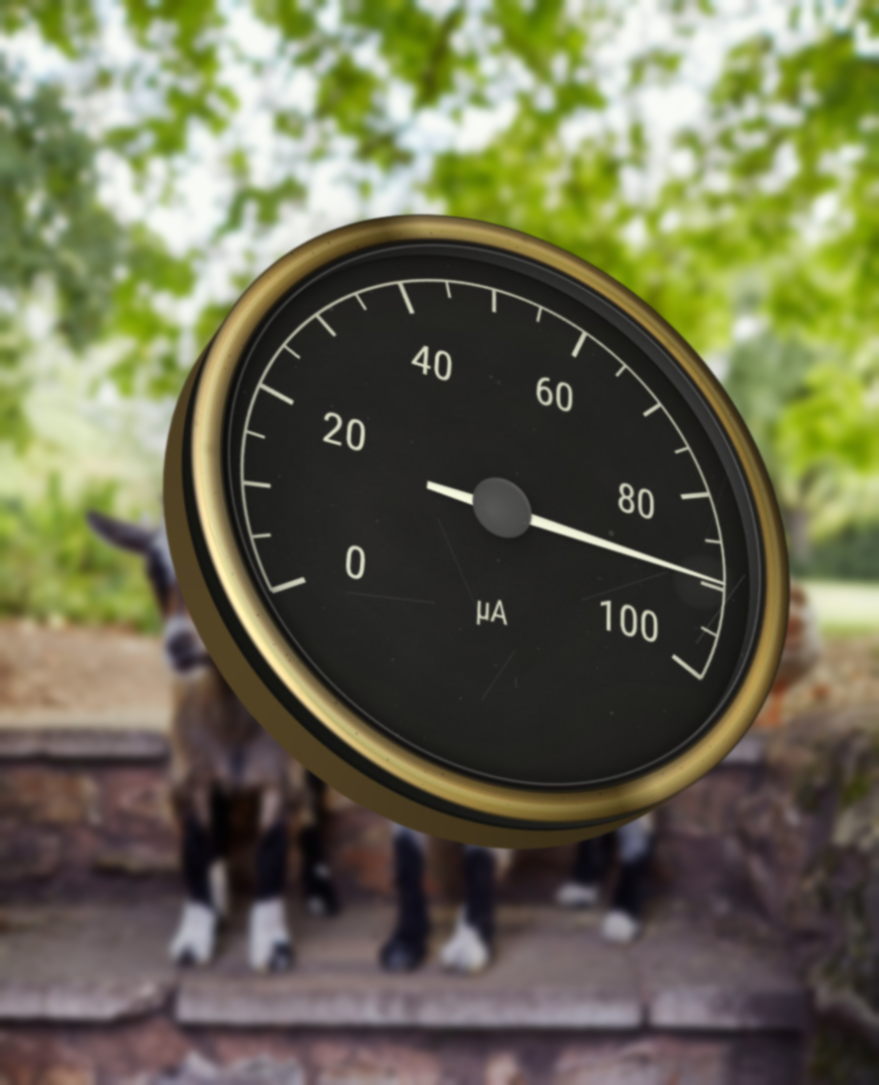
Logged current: 90 µA
